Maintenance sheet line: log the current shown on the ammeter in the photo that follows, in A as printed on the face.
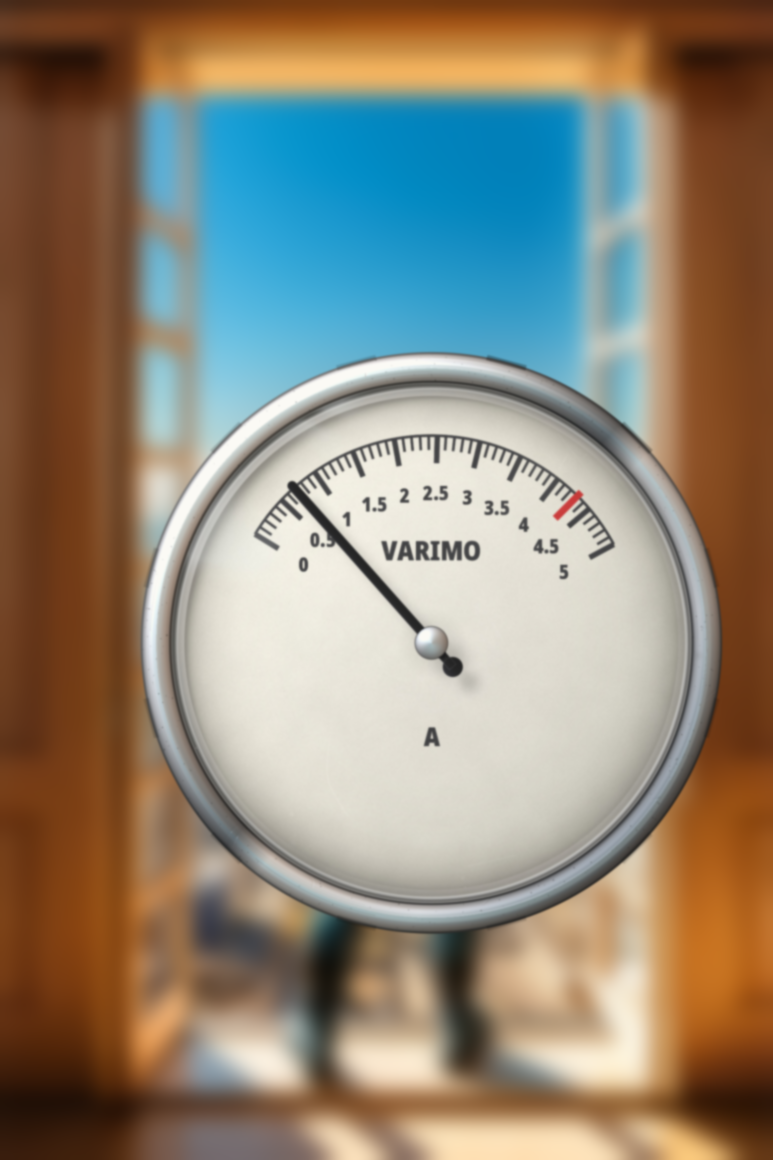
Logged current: 0.7 A
